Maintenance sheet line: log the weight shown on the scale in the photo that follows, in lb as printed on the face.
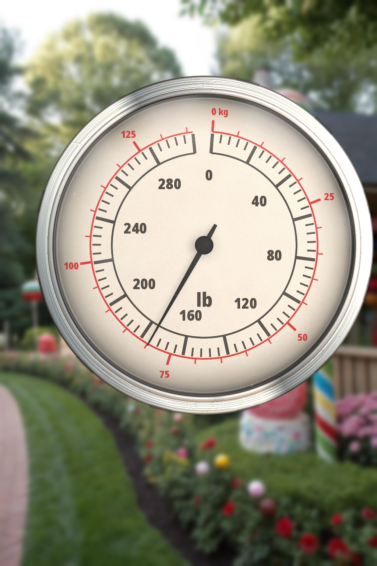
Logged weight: 176 lb
